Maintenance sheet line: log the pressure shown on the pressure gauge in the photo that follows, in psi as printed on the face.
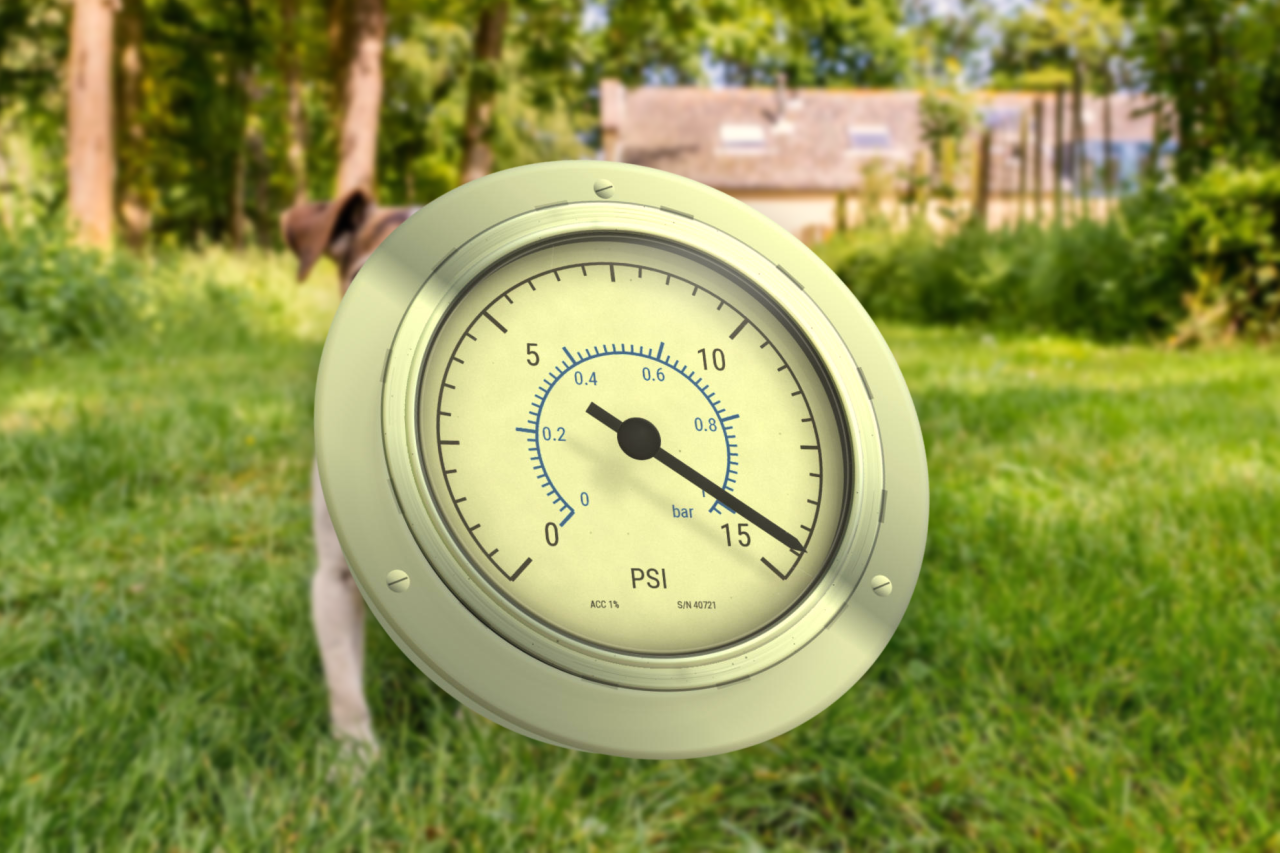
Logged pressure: 14.5 psi
